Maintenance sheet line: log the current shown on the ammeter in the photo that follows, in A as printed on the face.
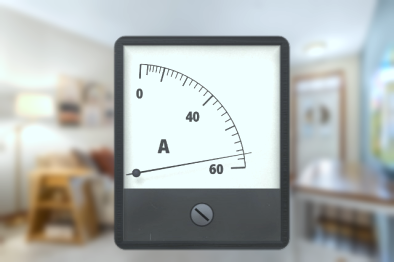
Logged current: 57 A
